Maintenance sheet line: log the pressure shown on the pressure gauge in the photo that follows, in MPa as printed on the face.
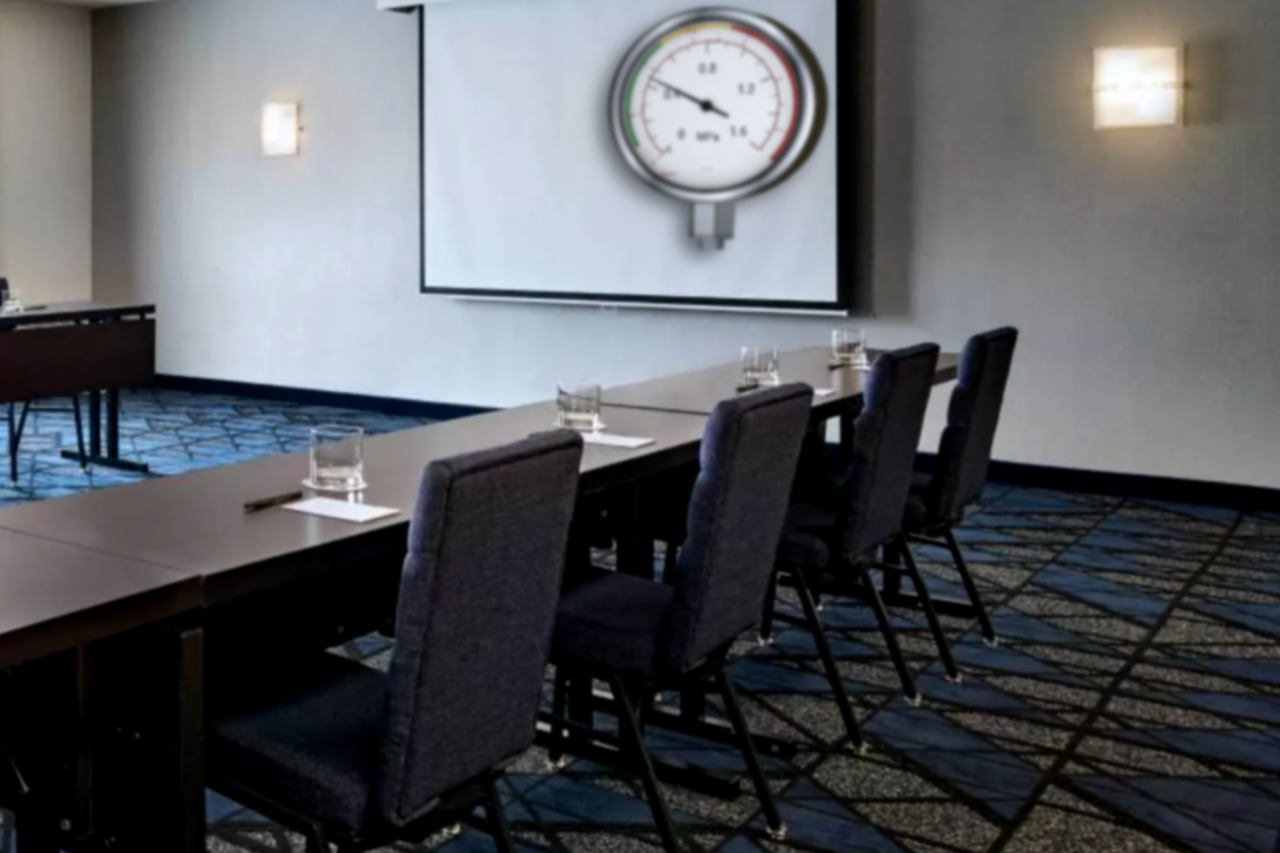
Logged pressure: 0.45 MPa
